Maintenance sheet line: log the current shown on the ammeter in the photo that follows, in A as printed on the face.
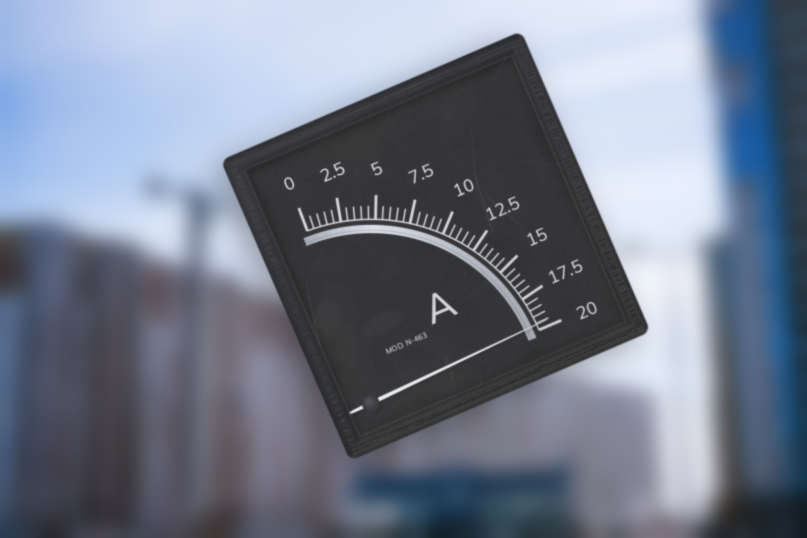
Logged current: 19.5 A
